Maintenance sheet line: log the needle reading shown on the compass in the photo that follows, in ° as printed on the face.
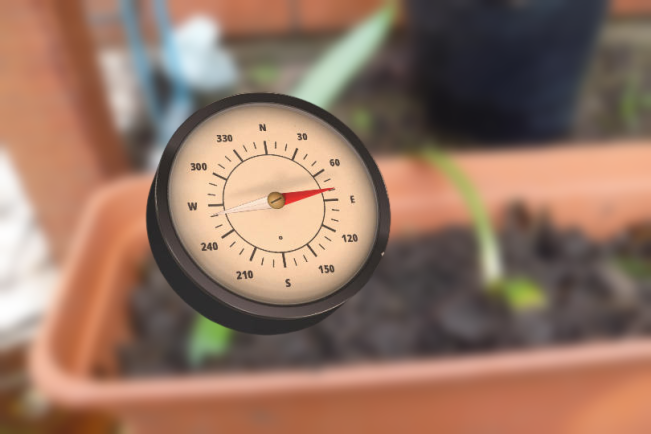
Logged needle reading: 80 °
